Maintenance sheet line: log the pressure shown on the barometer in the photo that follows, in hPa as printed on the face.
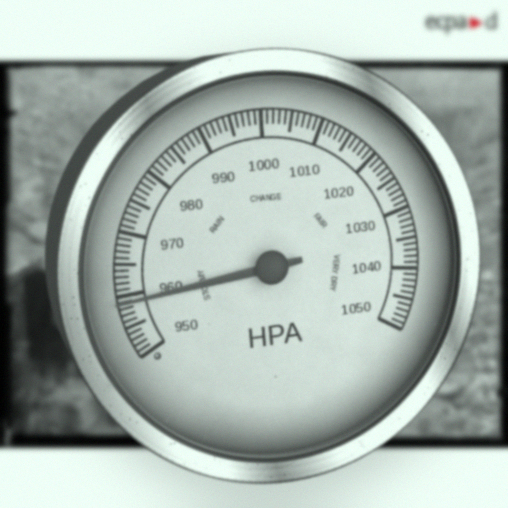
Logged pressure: 959 hPa
